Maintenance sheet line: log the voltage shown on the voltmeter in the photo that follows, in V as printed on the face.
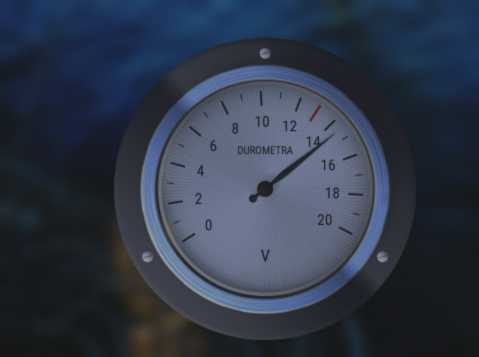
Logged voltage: 14.5 V
